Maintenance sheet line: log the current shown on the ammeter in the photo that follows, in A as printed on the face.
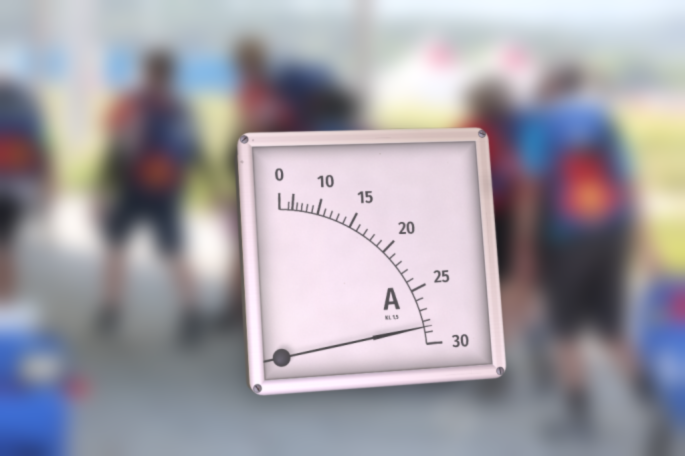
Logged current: 28.5 A
